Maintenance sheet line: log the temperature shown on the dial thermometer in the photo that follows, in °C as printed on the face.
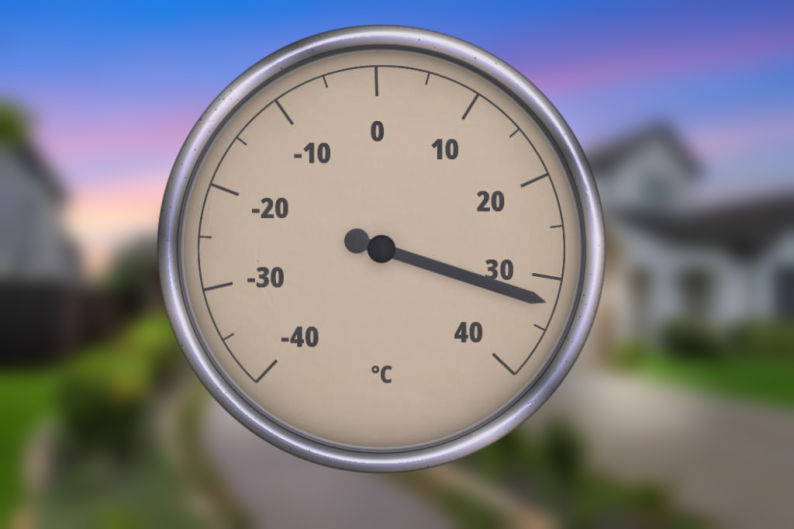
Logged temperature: 32.5 °C
